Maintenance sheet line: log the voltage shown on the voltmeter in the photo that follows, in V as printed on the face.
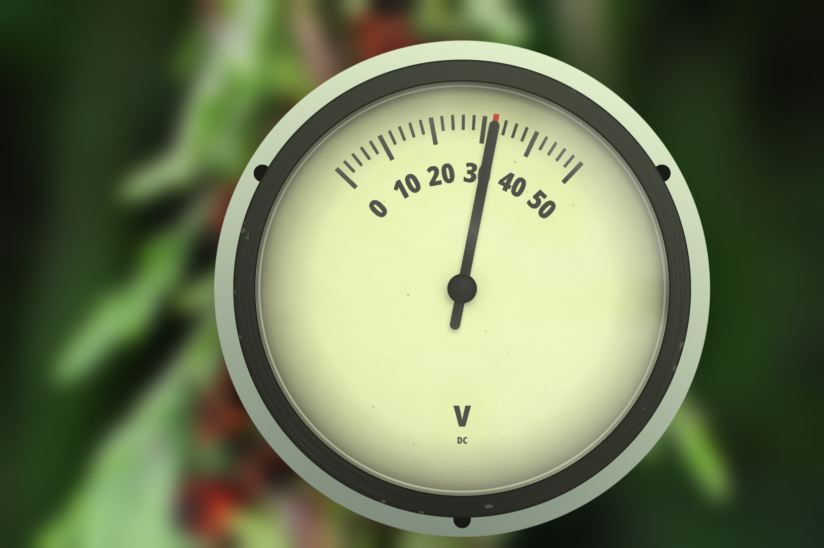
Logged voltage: 32 V
